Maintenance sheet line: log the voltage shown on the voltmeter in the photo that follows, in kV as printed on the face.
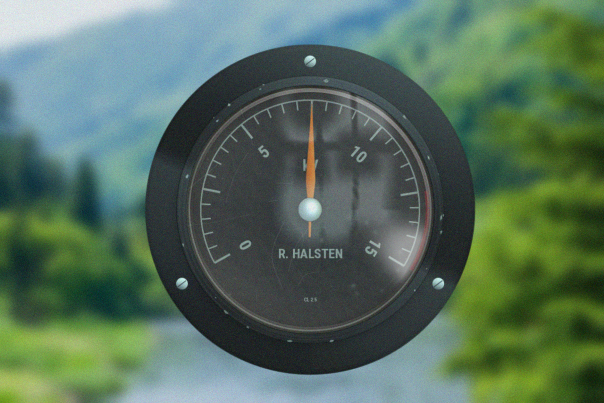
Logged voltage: 7.5 kV
